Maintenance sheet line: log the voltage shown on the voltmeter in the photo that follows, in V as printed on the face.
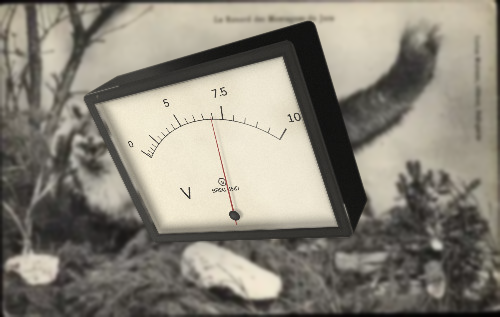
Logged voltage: 7 V
